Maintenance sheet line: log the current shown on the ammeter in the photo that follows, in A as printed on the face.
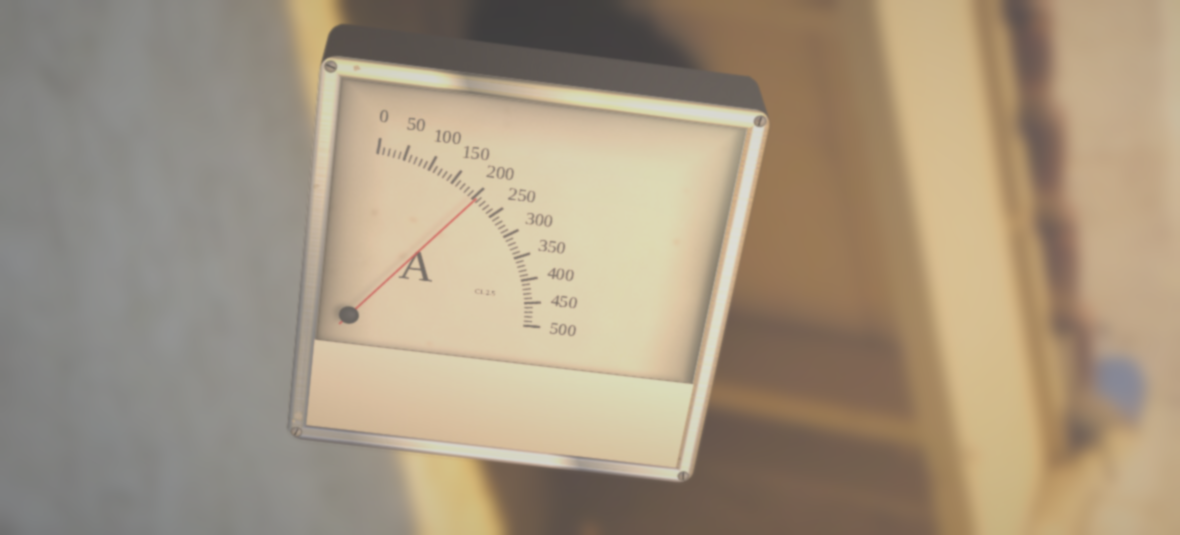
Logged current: 200 A
